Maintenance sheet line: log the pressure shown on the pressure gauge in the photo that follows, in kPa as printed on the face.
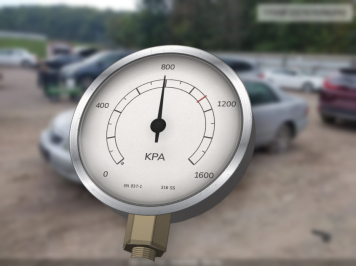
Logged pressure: 800 kPa
